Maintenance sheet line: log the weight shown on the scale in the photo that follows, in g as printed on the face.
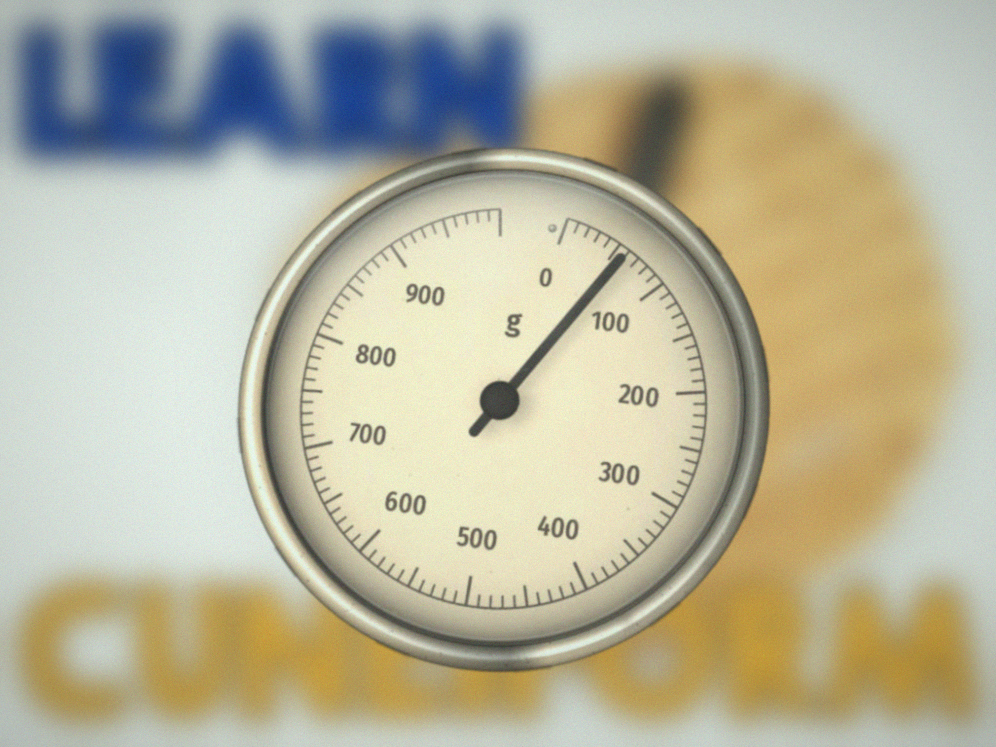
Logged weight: 60 g
